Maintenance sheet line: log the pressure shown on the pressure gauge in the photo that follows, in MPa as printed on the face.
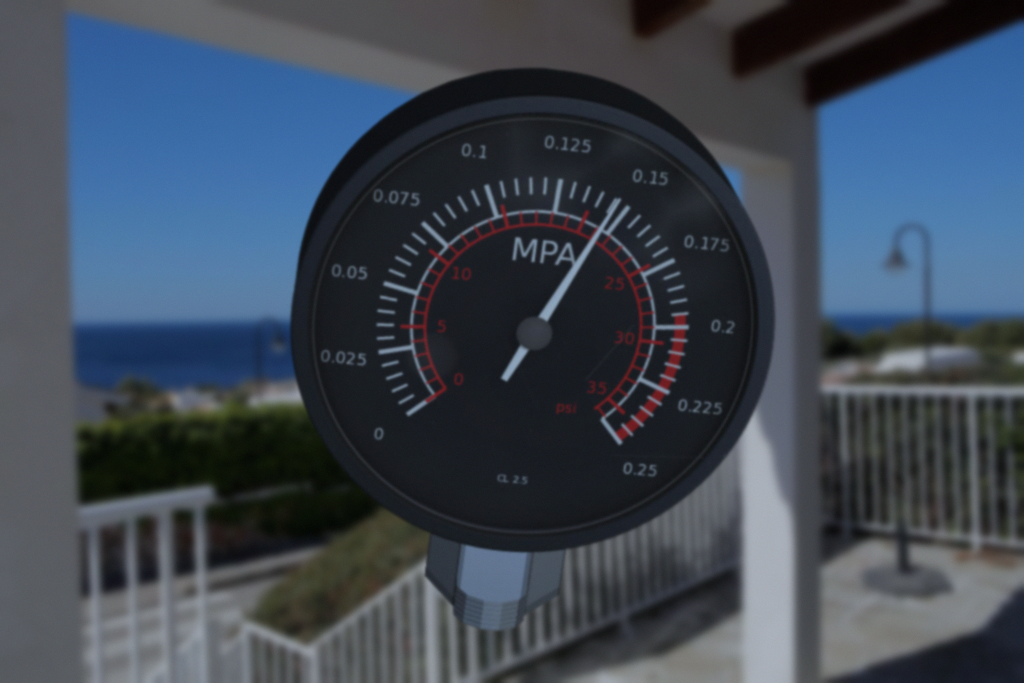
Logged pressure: 0.145 MPa
